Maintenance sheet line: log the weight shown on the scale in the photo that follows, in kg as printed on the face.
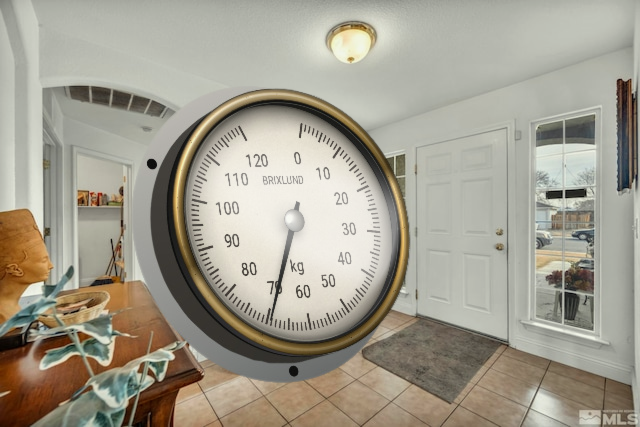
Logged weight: 70 kg
